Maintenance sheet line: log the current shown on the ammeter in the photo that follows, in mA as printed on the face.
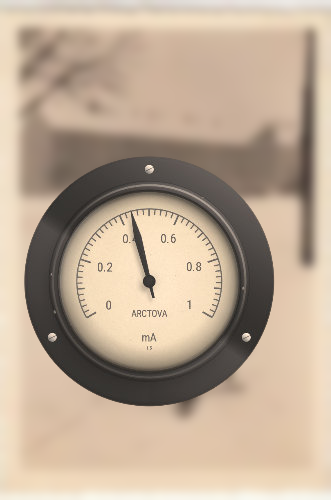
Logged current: 0.44 mA
